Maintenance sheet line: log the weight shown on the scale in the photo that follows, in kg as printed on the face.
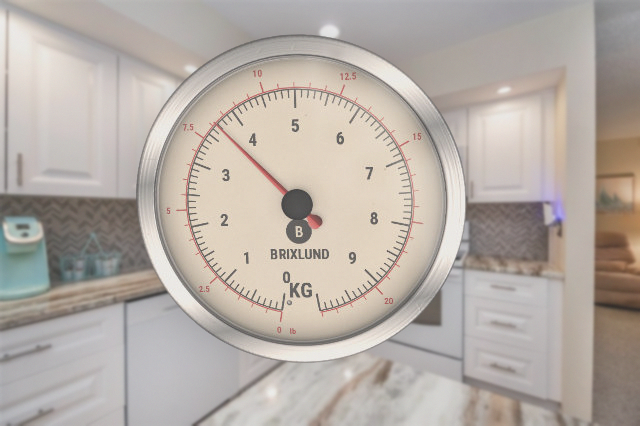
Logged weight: 3.7 kg
